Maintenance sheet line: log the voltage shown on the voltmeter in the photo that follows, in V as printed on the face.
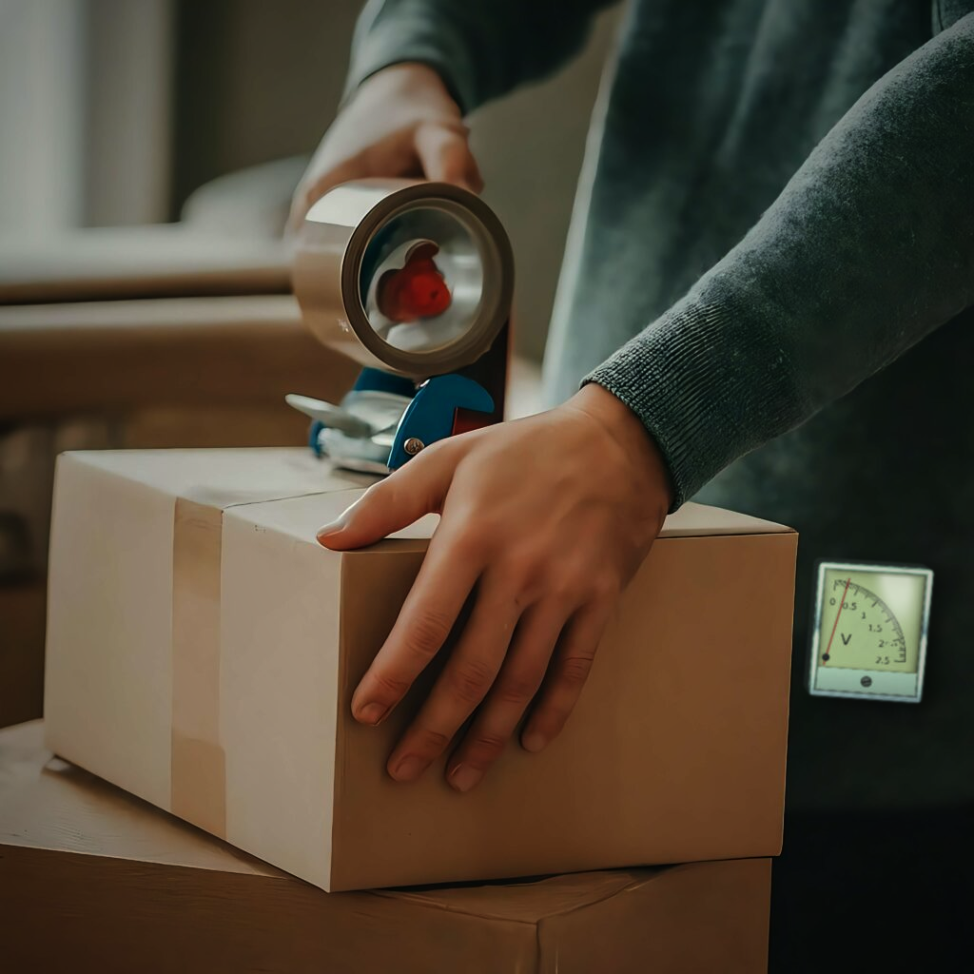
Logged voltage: 0.25 V
